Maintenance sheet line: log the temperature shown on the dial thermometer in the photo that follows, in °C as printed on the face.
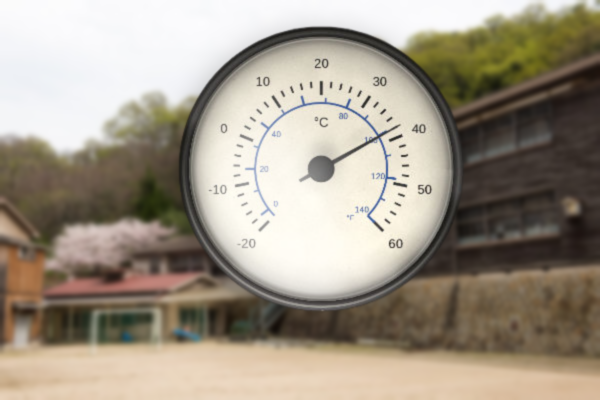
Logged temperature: 38 °C
